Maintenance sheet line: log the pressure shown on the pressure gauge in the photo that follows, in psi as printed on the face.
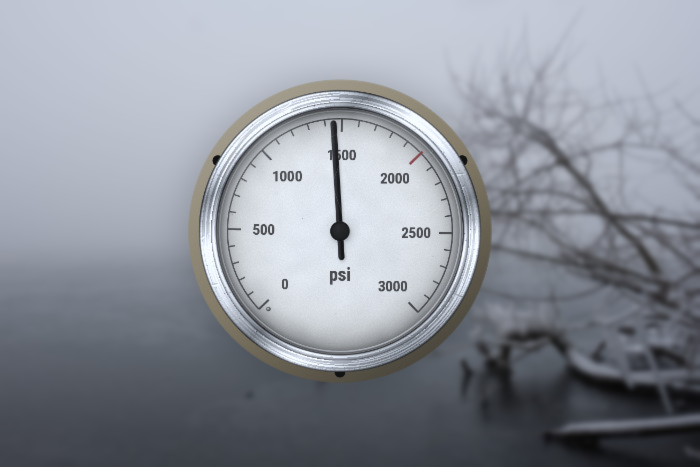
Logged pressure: 1450 psi
